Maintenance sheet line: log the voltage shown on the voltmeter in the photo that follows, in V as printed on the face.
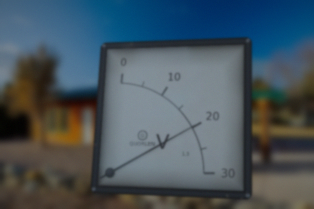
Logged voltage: 20 V
